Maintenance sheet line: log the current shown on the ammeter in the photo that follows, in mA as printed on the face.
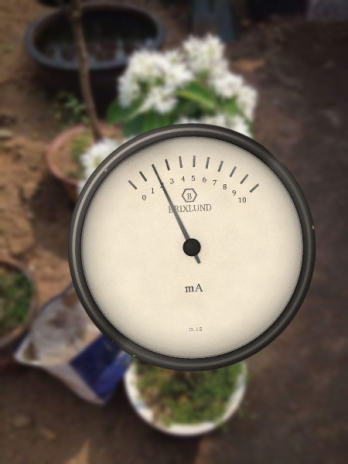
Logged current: 2 mA
